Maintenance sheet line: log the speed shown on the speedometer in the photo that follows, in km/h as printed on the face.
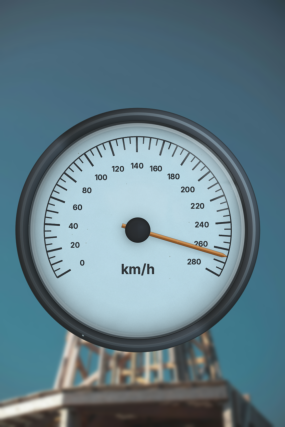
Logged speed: 265 km/h
